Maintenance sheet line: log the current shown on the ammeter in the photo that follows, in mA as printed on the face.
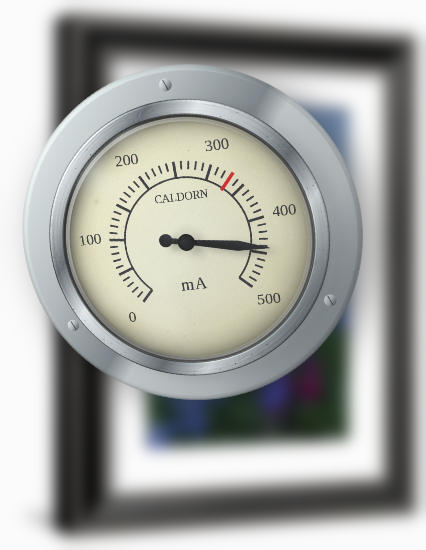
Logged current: 440 mA
